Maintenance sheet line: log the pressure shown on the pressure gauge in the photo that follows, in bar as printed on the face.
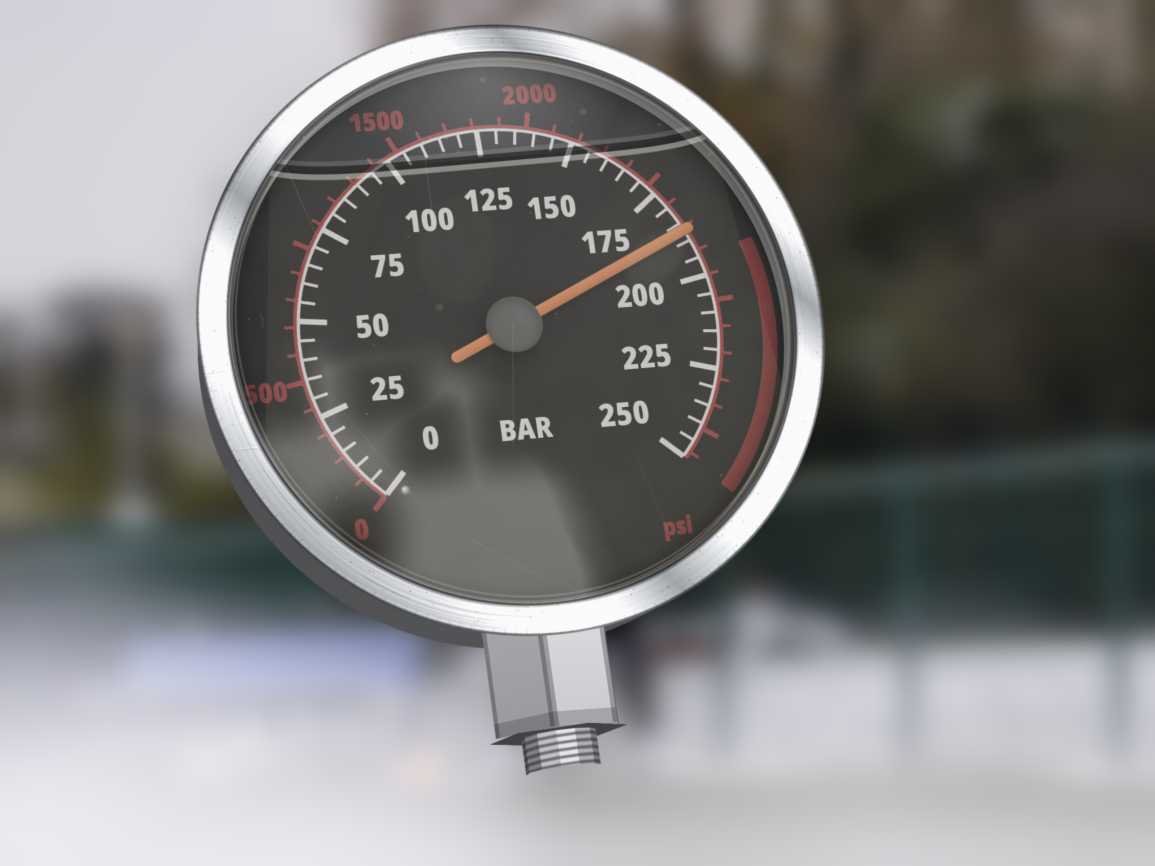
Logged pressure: 187.5 bar
